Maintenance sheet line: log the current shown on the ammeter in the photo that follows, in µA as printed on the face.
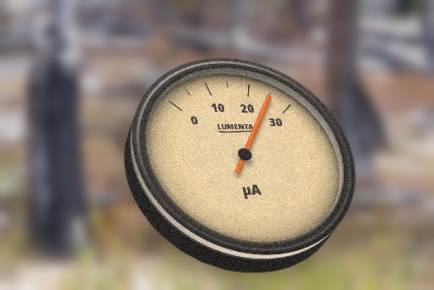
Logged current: 25 µA
